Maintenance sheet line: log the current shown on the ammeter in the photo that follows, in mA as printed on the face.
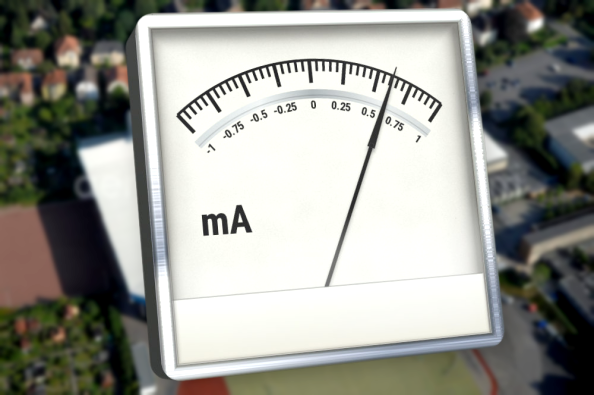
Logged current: 0.6 mA
